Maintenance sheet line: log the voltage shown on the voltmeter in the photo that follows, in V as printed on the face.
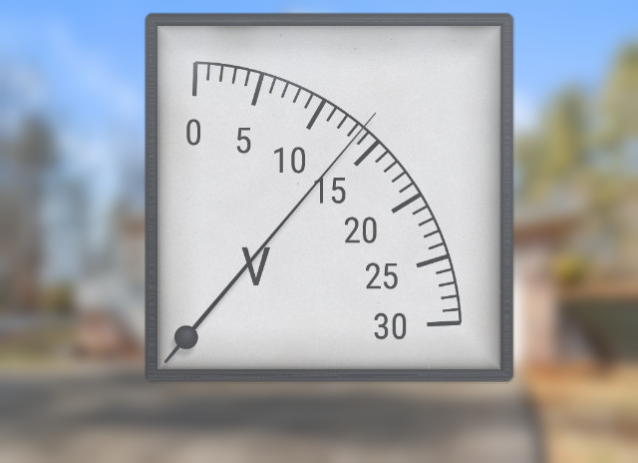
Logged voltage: 13.5 V
